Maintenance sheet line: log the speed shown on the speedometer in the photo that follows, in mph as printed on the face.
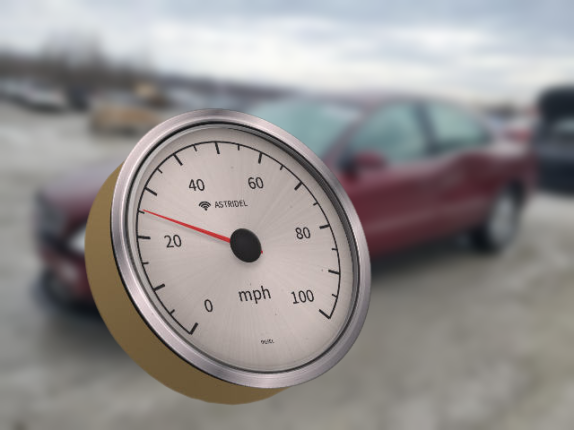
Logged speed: 25 mph
